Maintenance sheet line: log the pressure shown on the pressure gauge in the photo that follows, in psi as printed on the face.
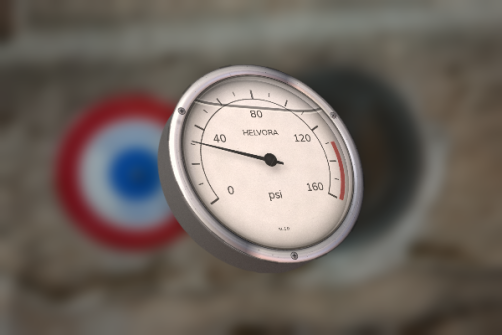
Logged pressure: 30 psi
